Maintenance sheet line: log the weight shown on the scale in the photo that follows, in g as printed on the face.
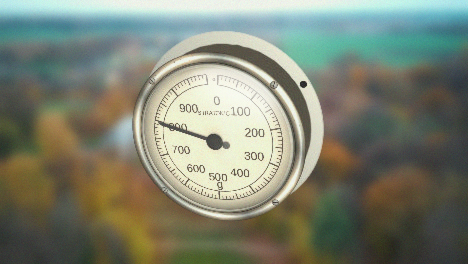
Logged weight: 800 g
